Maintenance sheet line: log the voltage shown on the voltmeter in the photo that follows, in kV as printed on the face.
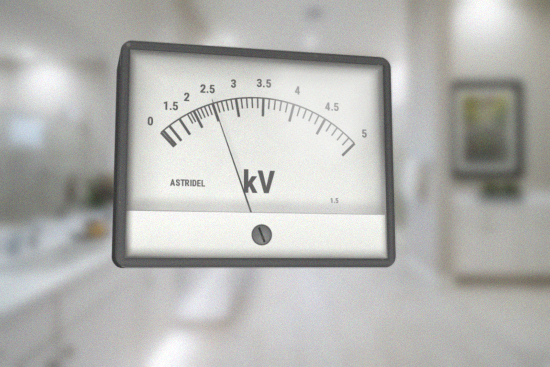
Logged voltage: 2.5 kV
